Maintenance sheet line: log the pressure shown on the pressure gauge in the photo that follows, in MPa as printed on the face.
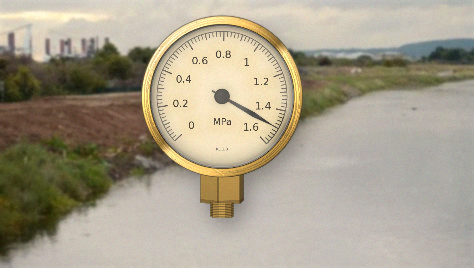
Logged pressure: 1.5 MPa
